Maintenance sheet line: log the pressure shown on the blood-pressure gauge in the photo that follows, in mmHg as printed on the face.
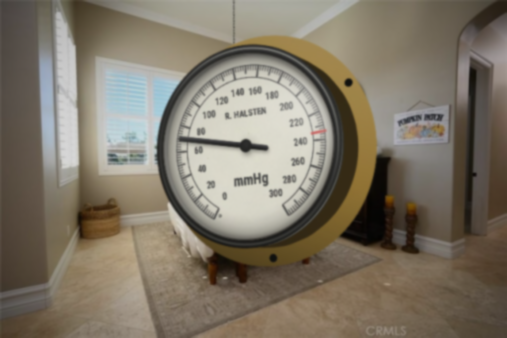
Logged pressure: 70 mmHg
